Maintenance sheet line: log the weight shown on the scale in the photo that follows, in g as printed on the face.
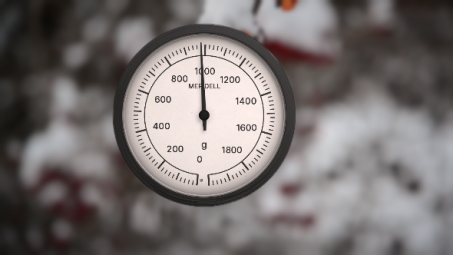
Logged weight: 980 g
